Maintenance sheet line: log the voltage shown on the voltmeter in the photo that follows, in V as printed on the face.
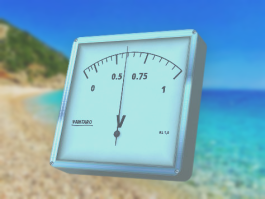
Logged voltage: 0.6 V
